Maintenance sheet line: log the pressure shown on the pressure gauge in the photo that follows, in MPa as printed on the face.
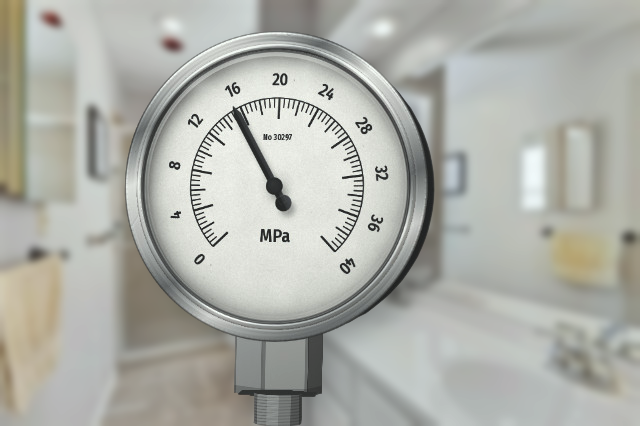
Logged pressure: 15.5 MPa
